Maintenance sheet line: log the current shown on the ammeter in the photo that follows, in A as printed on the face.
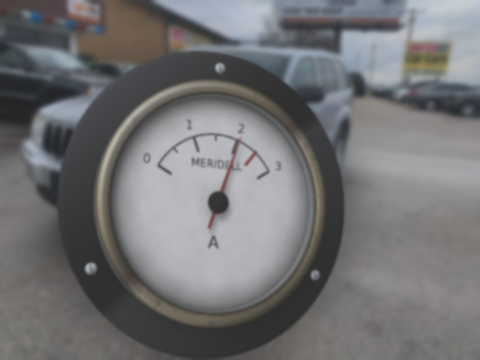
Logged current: 2 A
